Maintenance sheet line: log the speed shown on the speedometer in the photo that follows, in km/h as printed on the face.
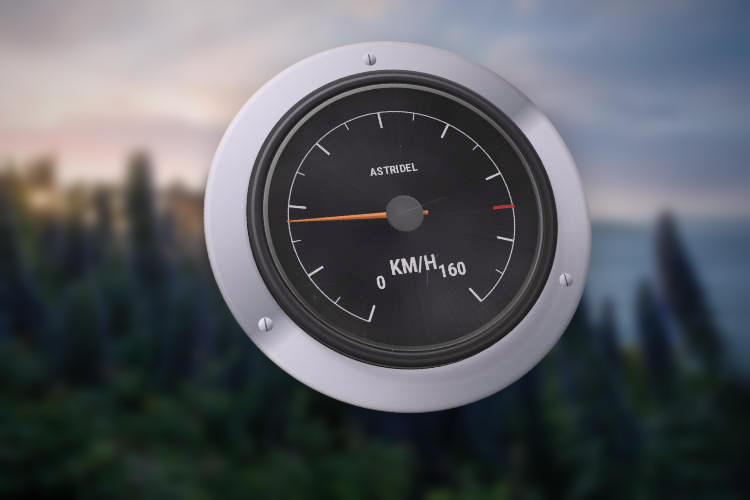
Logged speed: 35 km/h
